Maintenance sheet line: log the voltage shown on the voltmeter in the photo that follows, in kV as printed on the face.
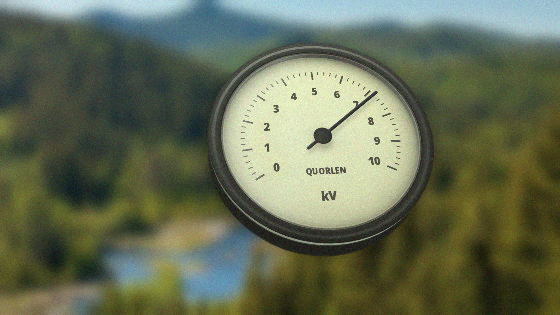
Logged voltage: 7.2 kV
